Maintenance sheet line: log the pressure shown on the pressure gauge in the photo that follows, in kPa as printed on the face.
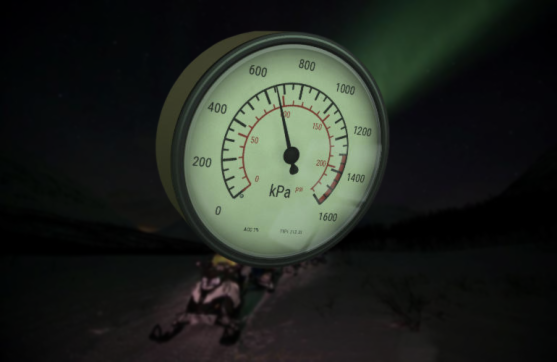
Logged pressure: 650 kPa
